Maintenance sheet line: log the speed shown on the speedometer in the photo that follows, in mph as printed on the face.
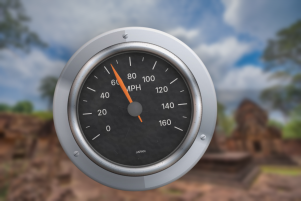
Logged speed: 65 mph
